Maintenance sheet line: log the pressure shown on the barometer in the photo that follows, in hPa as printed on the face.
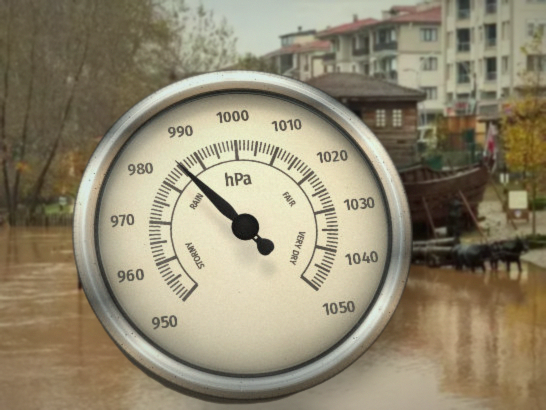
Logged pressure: 985 hPa
